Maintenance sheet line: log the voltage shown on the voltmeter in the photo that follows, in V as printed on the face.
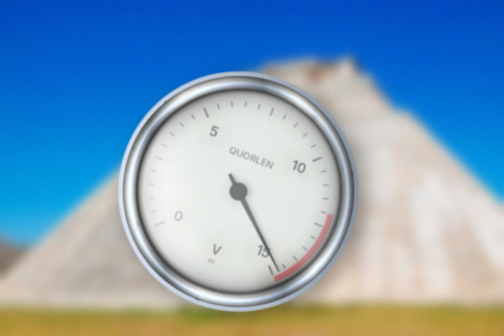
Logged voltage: 14.75 V
